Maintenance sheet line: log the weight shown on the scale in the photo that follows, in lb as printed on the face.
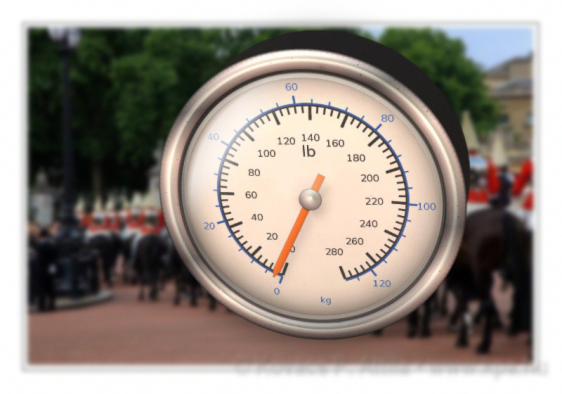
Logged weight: 4 lb
